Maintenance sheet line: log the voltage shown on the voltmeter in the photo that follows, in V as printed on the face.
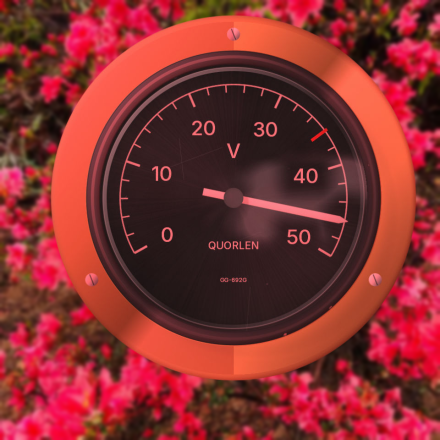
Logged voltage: 46 V
